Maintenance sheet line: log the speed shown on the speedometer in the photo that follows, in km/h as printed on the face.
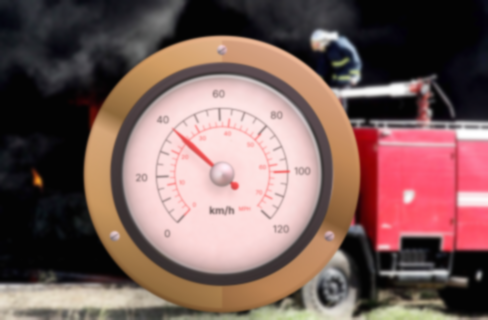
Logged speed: 40 km/h
